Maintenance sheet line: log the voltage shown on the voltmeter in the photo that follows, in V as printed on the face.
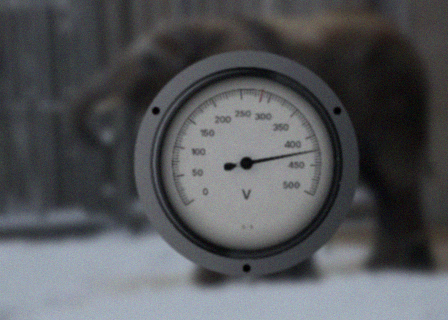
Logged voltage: 425 V
